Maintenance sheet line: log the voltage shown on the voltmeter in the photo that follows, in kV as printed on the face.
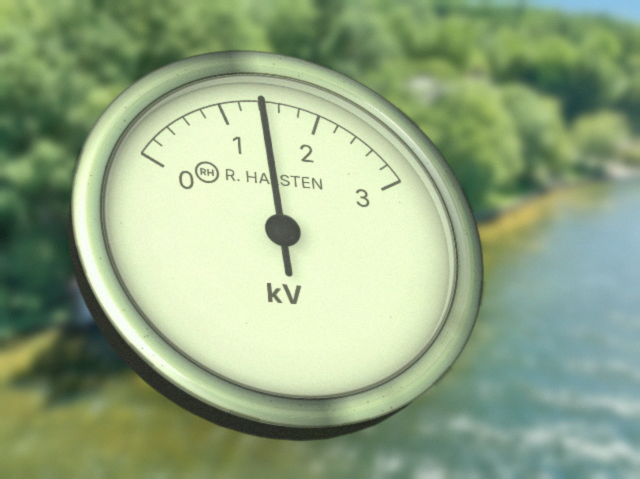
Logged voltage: 1.4 kV
